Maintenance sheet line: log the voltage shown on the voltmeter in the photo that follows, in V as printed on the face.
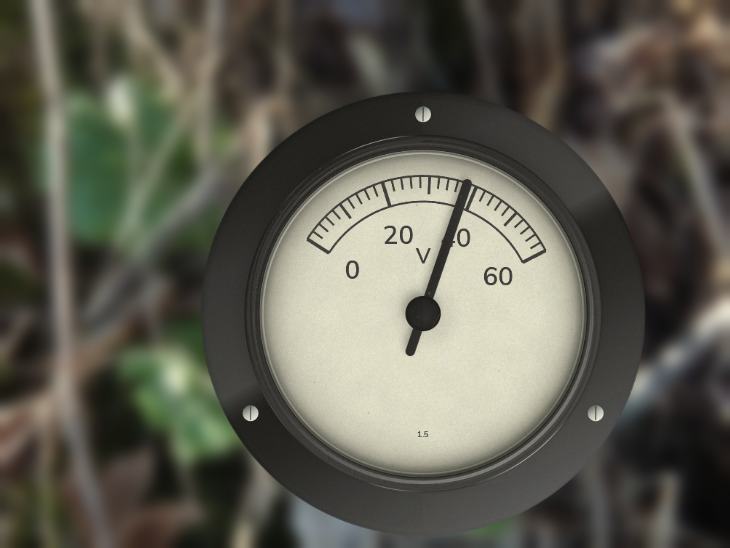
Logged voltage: 38 V
